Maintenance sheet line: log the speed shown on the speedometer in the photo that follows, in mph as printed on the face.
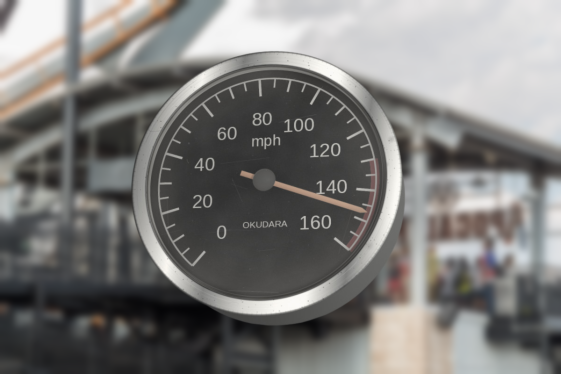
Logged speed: 147.5 mph
